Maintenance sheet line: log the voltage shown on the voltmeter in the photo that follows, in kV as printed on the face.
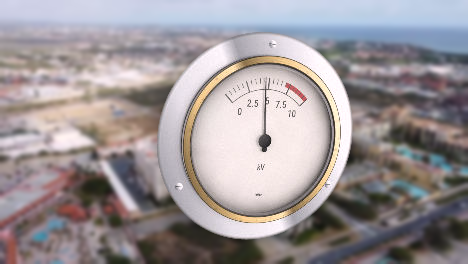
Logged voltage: 4.5 kV
